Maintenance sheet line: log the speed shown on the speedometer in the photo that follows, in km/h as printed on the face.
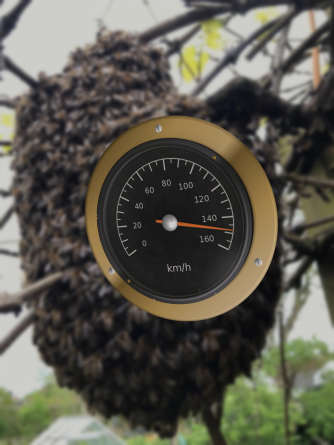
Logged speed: 147.5 km/h
